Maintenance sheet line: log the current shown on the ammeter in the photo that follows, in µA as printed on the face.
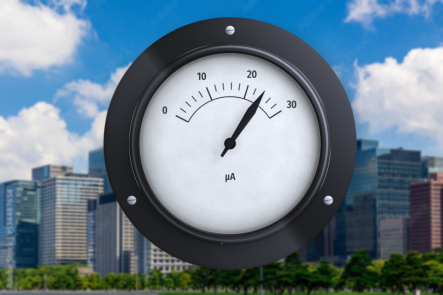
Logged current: 24 µA
